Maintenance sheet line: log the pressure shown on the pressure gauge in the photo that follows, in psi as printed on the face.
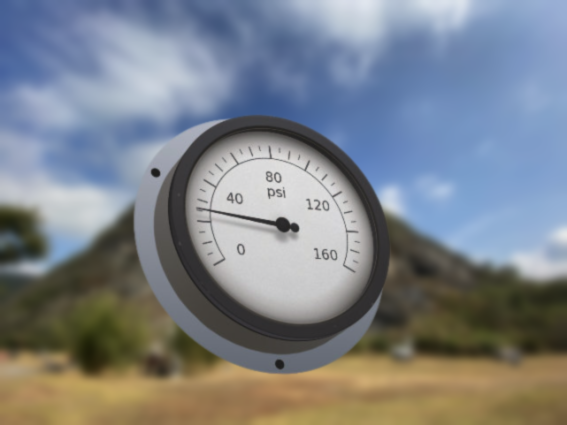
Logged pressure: 25 psi
